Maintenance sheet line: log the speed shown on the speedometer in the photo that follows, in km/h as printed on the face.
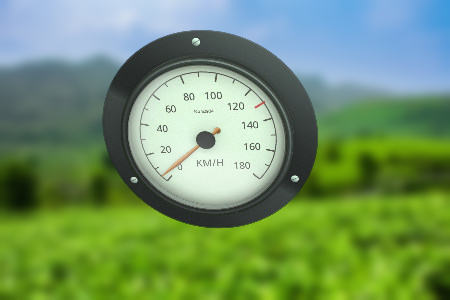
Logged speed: 5 km/h
